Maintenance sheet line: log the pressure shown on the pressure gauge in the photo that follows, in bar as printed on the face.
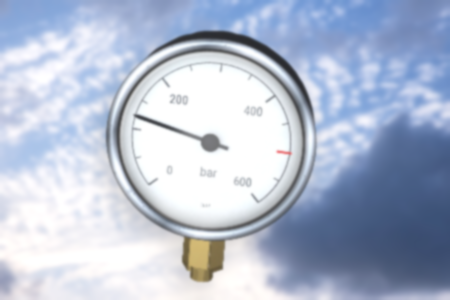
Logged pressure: 125 bar
